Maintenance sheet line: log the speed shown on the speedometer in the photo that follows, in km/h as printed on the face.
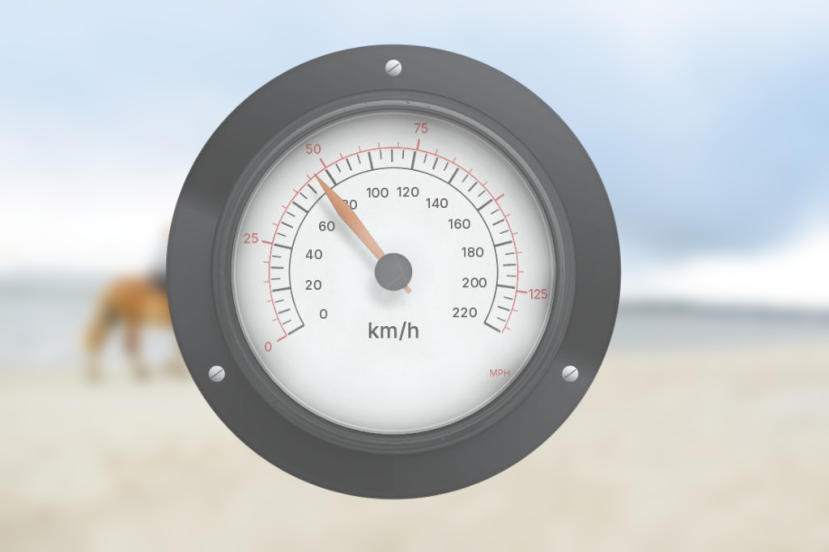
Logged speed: 75 km/h
